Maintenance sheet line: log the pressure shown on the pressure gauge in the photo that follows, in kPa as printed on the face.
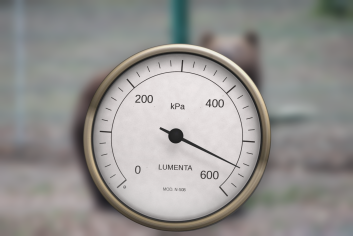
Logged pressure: 550 kPa
